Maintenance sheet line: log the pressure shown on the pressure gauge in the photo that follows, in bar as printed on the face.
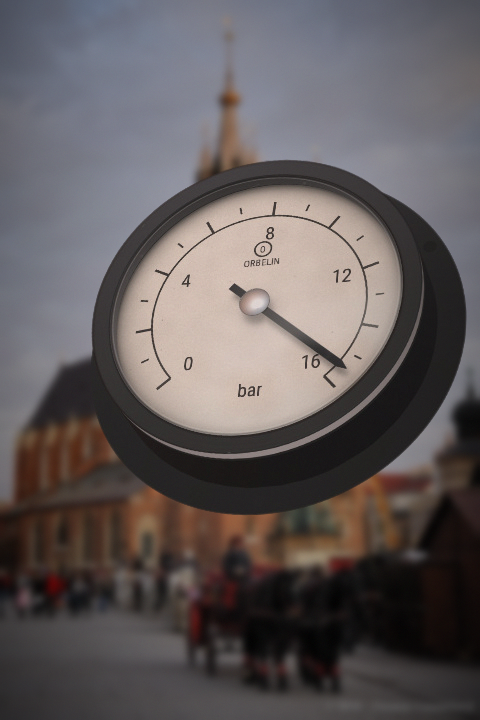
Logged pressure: 15.5 bar
